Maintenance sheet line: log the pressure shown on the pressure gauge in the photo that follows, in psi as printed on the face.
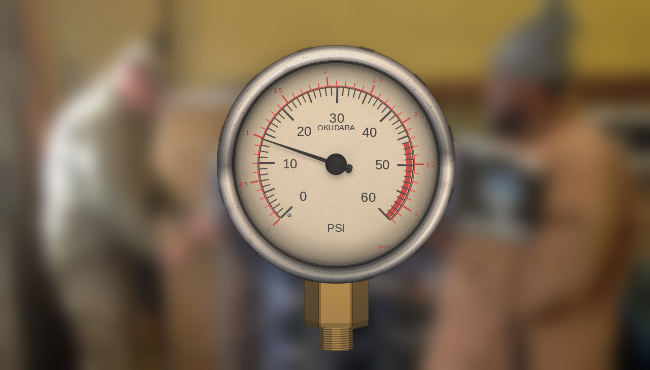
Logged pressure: 14 psi
